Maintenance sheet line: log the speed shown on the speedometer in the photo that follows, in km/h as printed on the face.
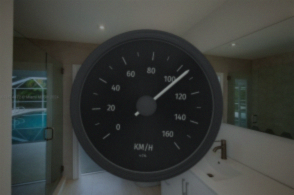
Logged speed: 105 km/h
